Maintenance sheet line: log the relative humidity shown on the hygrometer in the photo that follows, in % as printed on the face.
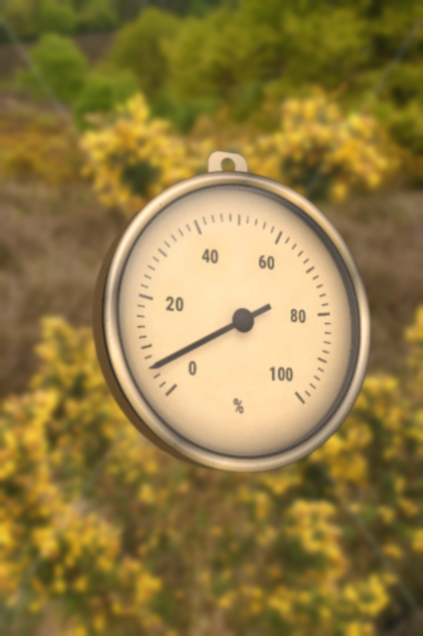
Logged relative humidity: 6 %
